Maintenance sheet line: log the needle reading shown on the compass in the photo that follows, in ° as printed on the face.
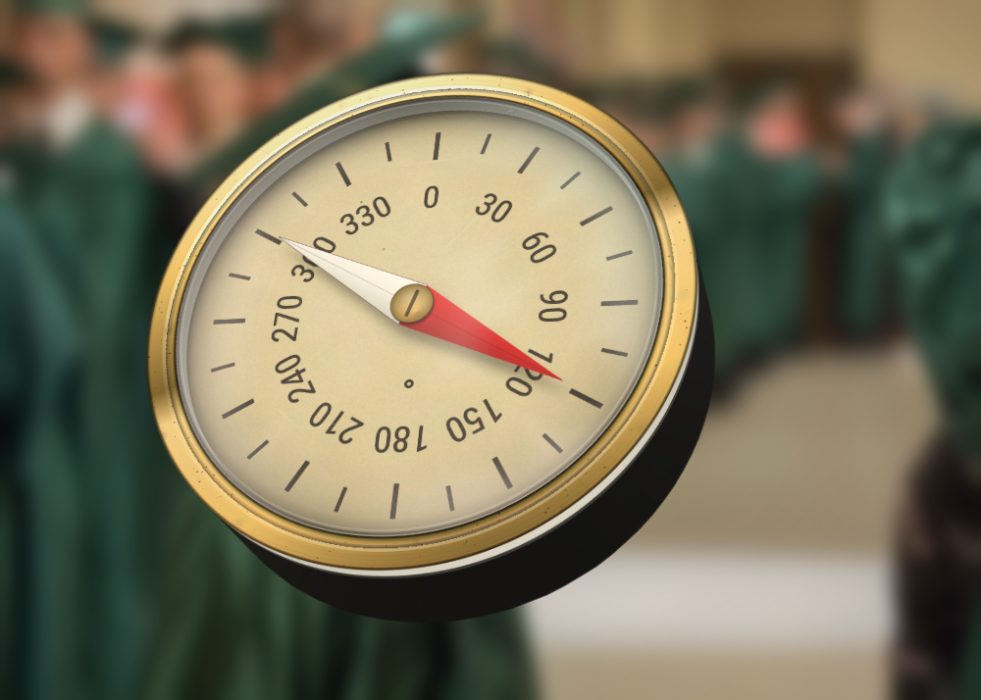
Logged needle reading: 120 °
